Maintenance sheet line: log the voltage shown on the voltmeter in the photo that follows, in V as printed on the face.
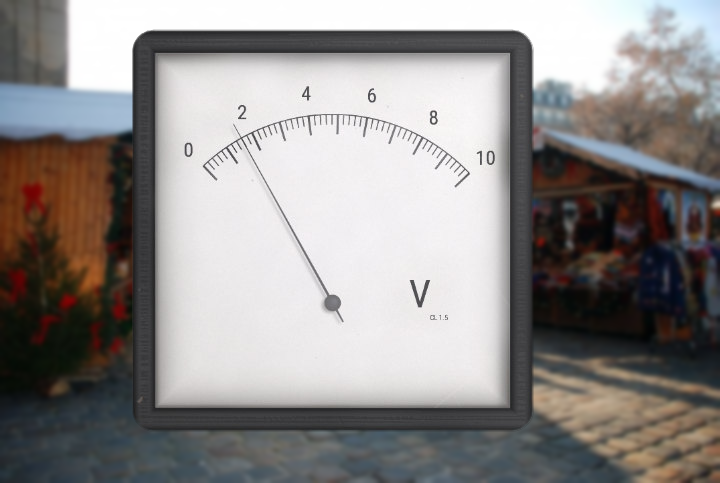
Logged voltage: 1.6 V
